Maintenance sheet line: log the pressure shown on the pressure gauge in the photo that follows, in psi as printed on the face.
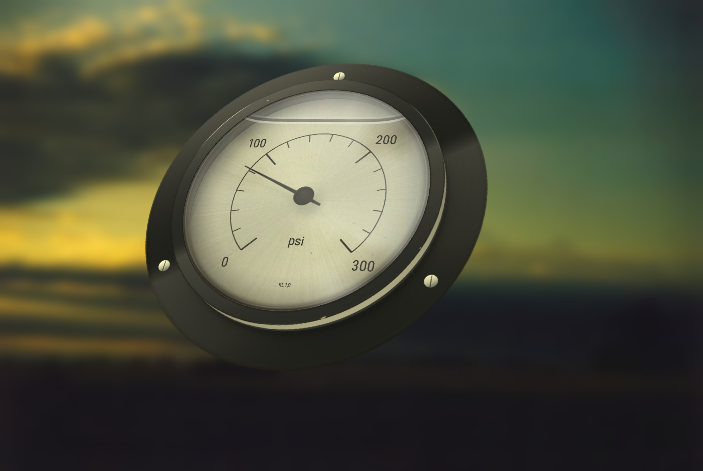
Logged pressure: 80 psi
